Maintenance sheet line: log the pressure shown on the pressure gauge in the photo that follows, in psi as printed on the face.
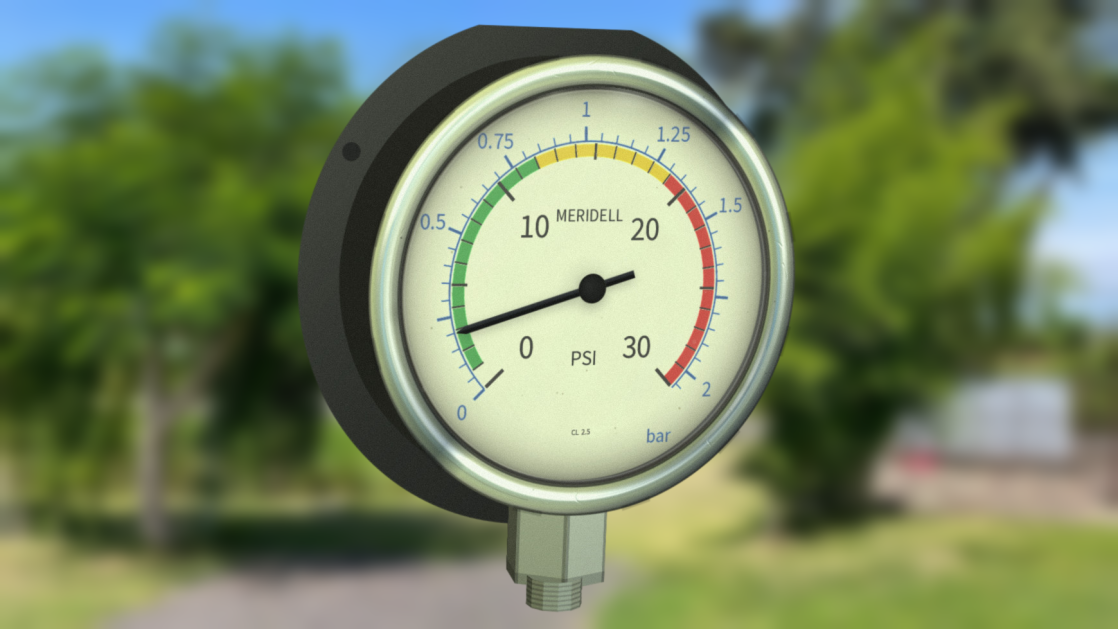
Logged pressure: 3 psi
